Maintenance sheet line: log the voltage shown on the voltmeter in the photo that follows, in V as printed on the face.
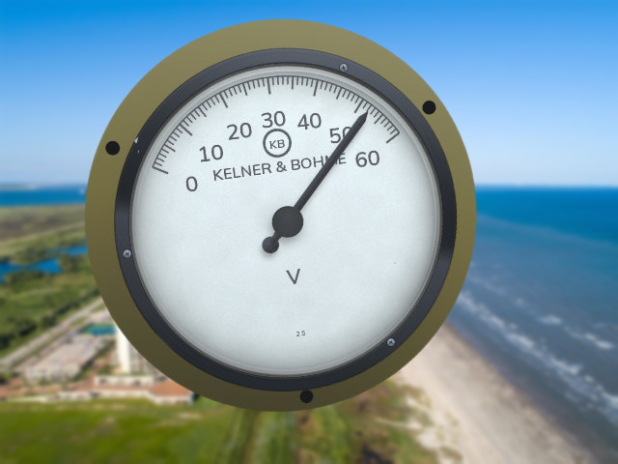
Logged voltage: 52 V
